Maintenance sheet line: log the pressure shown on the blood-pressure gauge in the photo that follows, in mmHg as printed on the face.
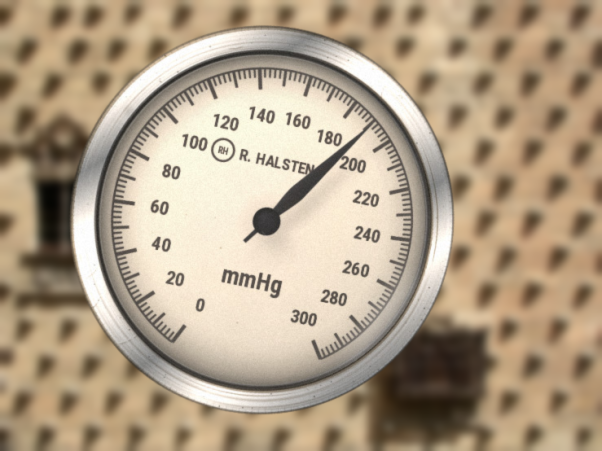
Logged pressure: 190 mmHg
